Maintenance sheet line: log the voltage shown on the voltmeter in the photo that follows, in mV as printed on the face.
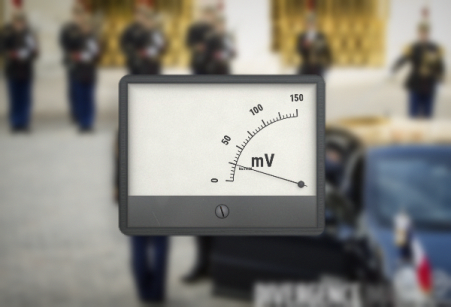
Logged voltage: 25 mV
